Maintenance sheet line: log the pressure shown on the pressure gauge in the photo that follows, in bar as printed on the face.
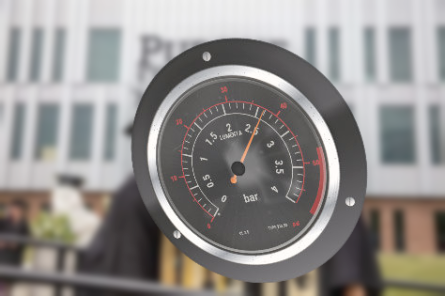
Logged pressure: 2.6 bar
